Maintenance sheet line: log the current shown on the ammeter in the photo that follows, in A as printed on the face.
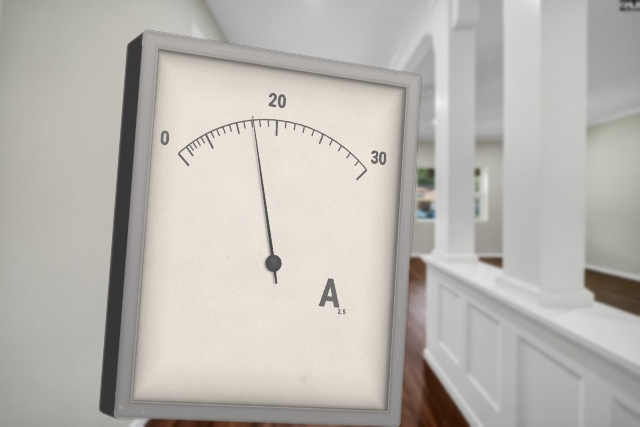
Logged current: 17 A
